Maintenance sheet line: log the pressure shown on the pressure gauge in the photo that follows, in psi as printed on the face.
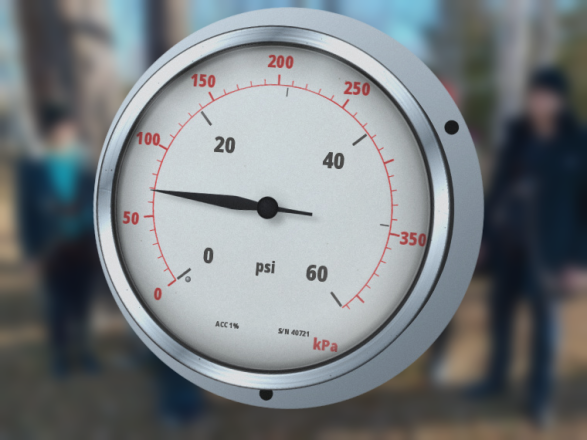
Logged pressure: 10 psi
